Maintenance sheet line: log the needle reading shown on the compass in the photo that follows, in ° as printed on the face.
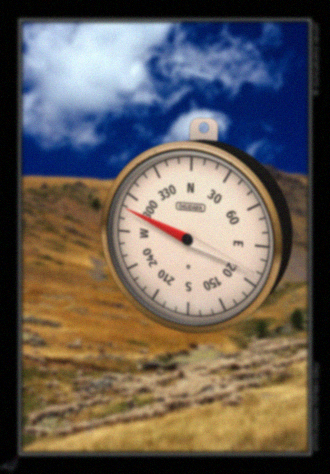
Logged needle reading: 290 °
